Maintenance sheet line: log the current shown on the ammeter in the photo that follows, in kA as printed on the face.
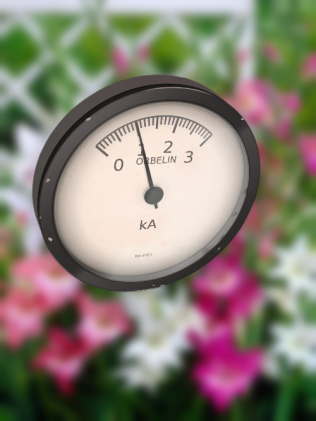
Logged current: 1 kA
